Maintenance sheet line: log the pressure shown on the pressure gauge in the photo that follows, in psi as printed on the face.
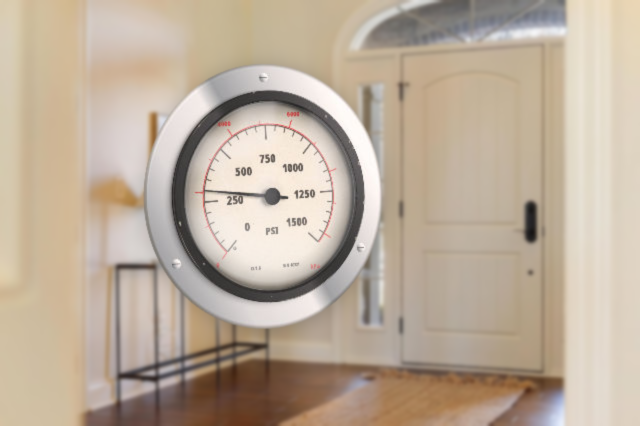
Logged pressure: 300 psi
